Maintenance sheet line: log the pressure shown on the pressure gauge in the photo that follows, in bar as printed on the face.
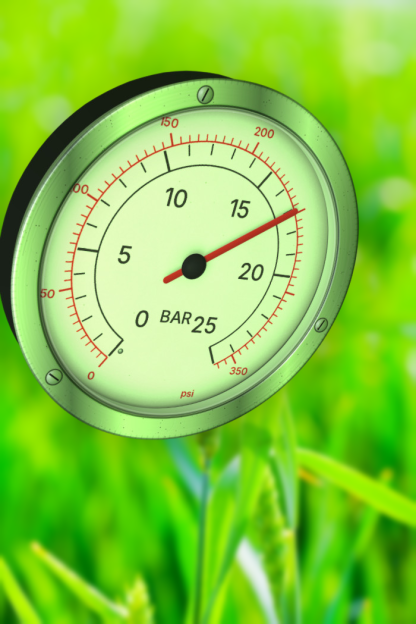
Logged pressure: 17 bar
